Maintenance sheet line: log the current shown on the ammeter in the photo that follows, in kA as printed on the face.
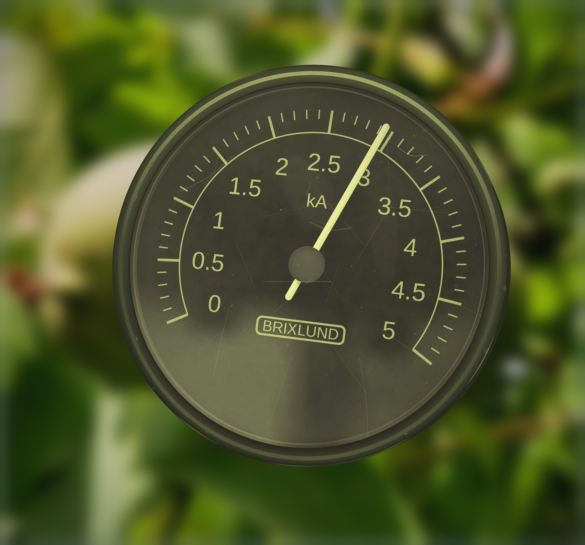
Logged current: 2.95 kA
